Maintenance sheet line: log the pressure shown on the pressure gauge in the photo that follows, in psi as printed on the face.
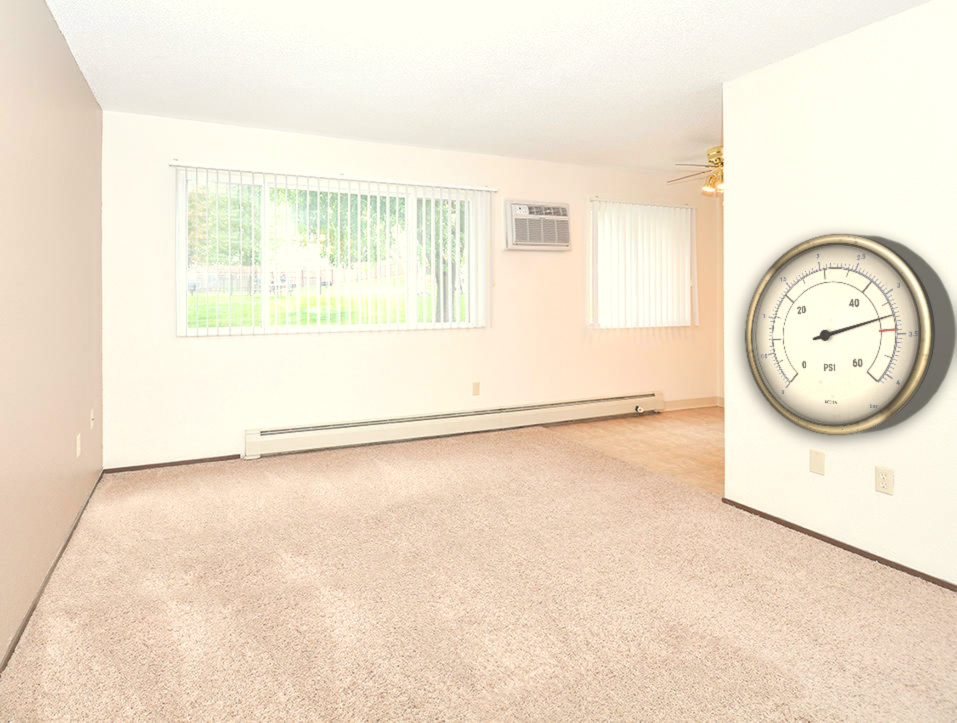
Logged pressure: 47.5 psi
